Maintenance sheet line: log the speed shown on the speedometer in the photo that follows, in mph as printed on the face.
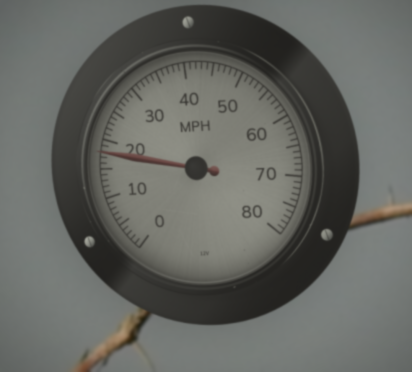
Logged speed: 18 mph
